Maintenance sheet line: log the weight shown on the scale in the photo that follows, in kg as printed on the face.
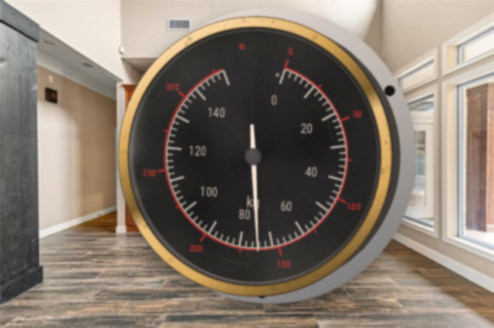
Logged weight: 74 kg
